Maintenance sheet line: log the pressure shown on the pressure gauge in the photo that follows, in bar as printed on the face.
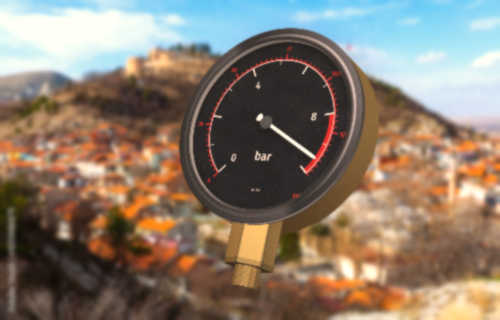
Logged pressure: 9.5 bar
